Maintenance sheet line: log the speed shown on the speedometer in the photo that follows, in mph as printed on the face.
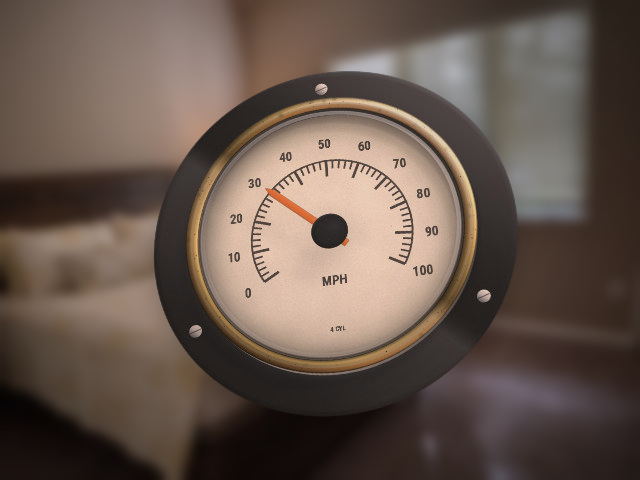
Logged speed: 30 mph
